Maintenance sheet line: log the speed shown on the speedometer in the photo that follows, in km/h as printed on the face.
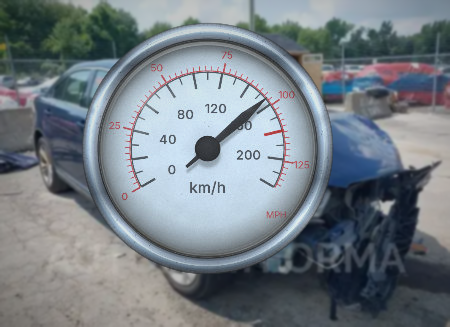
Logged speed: 155 km/h
